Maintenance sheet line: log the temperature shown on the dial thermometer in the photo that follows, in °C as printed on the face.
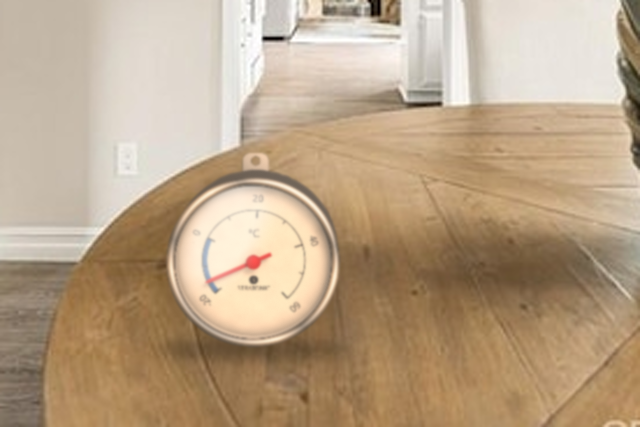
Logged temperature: -15 °C
